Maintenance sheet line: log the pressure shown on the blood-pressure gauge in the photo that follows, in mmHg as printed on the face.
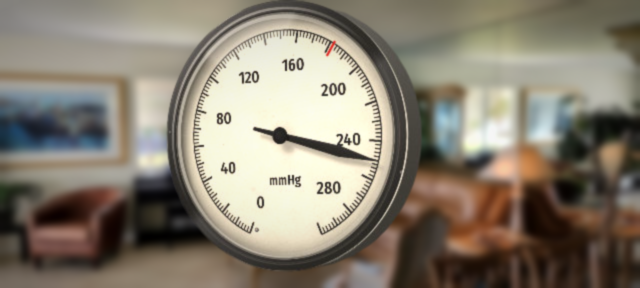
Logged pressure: 250 mmHg
